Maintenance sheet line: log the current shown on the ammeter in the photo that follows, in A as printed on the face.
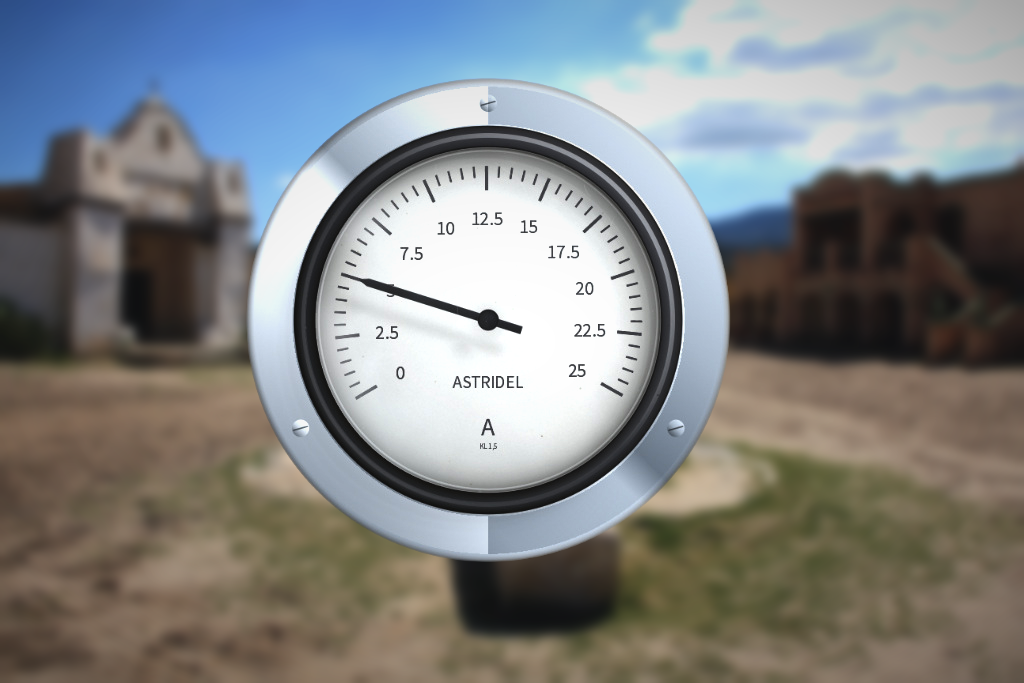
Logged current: 5 A
